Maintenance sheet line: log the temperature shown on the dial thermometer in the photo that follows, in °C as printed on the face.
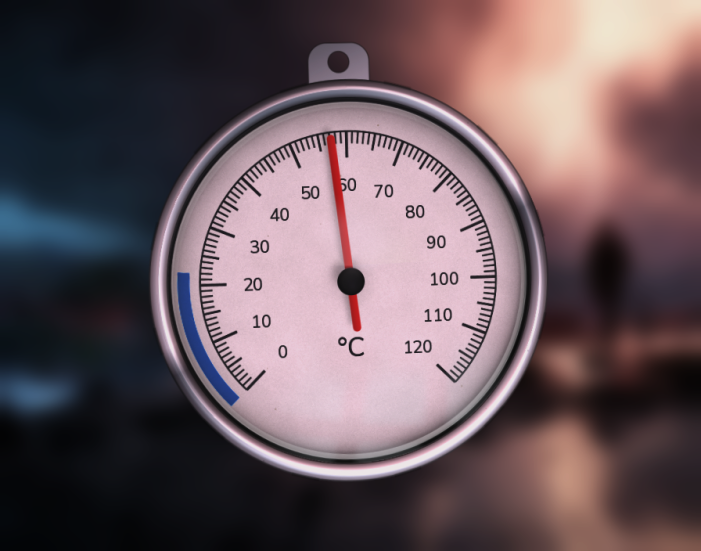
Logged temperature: 57 °C
